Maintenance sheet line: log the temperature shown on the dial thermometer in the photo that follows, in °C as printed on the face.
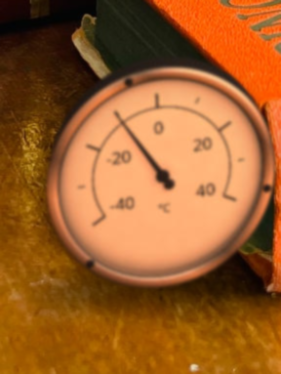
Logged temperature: -10 °C
